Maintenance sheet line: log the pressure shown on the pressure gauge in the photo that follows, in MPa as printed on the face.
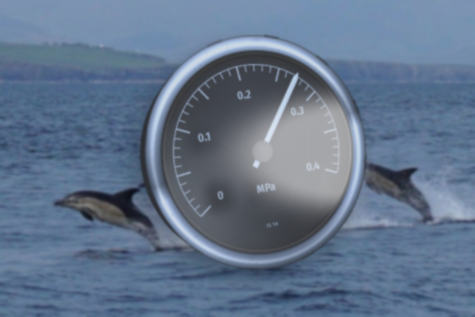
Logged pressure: 0.27 MPa
